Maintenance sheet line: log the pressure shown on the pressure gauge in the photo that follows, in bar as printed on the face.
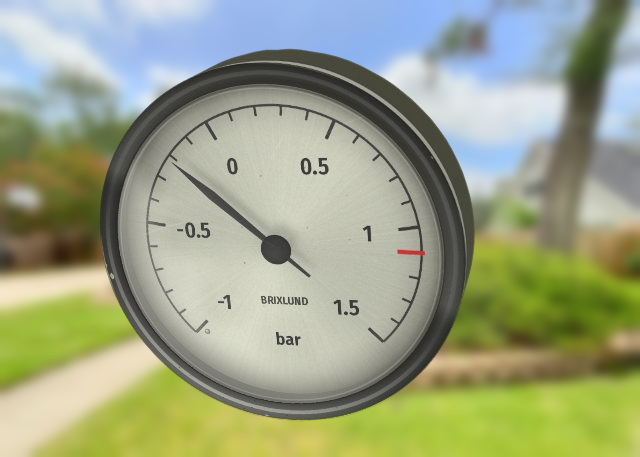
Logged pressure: -0.2 bar
